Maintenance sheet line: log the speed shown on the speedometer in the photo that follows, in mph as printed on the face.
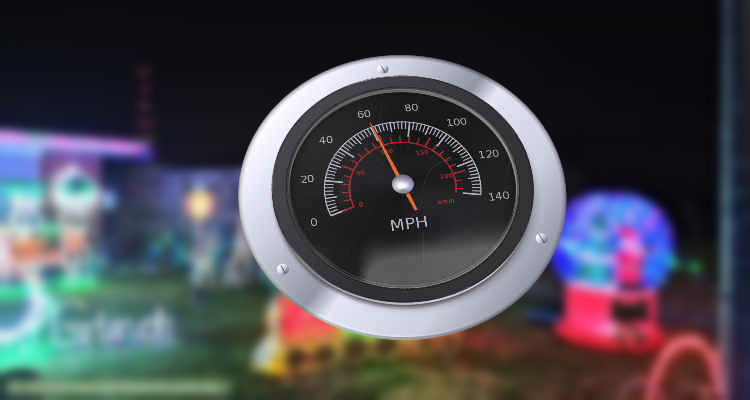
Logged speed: 60 mph
